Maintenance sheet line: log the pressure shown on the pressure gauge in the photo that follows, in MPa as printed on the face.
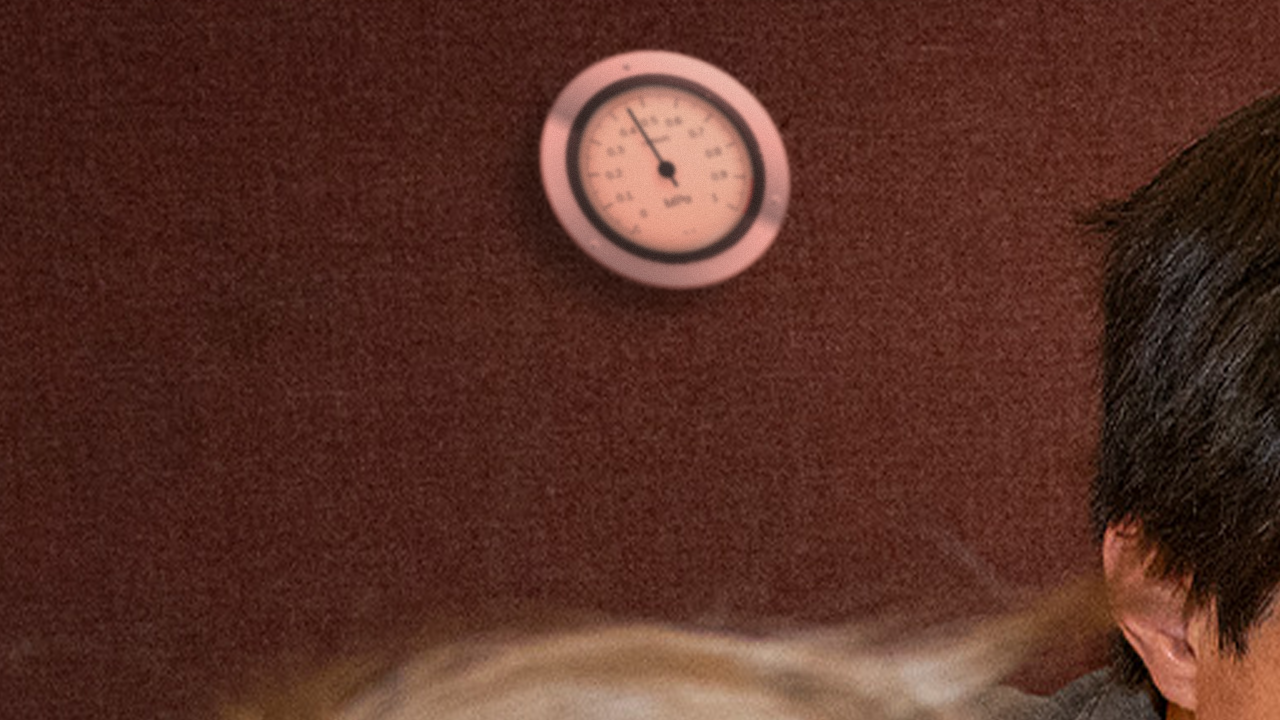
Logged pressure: 0.45 MPa
